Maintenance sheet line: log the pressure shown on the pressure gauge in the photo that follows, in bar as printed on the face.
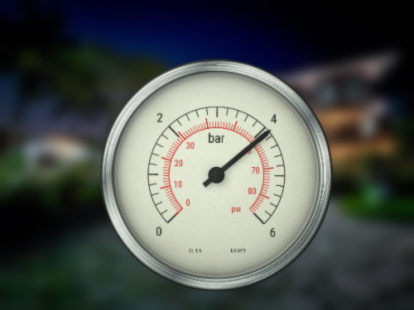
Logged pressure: 4.1 bar
